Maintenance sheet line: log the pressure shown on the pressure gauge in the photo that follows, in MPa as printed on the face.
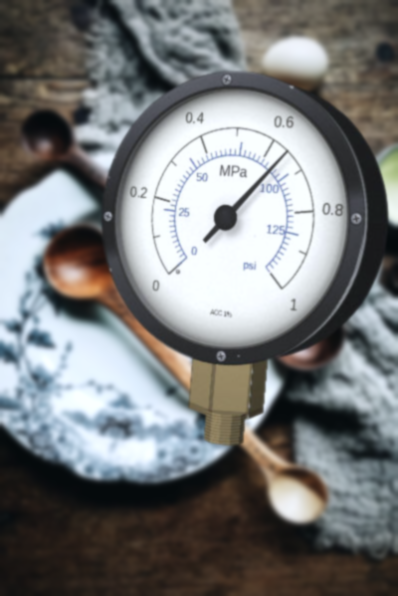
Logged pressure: 0.65 MPa
